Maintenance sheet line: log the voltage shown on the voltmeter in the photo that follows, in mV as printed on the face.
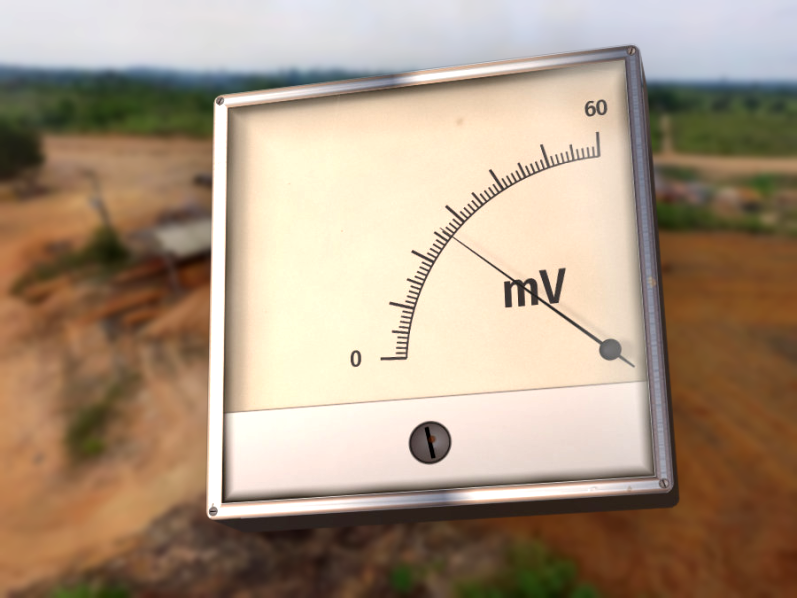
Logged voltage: 26 mV
